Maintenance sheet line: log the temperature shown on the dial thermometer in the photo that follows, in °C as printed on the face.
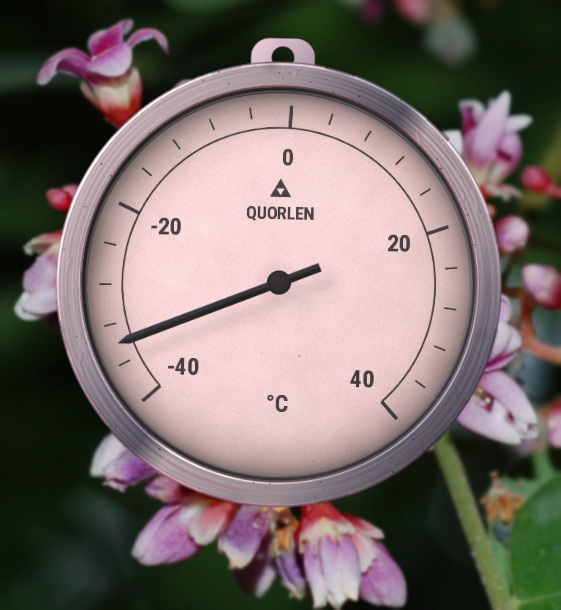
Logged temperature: -34 °C
